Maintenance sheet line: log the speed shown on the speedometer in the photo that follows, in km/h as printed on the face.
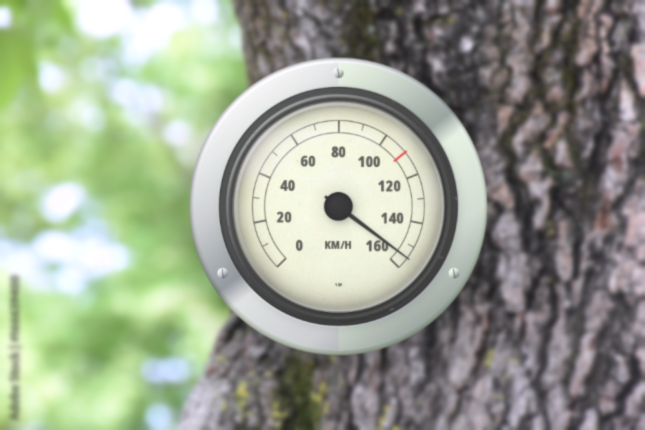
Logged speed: 155 km/h
